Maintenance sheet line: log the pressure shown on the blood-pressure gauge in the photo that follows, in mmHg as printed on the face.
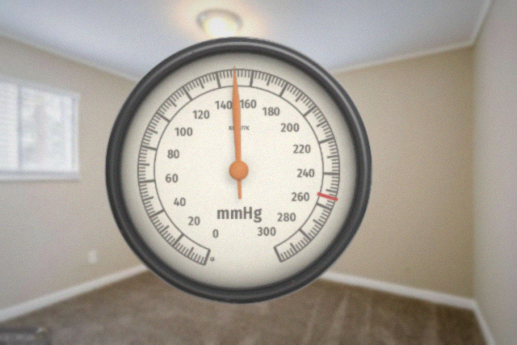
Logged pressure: 150 mmHg
